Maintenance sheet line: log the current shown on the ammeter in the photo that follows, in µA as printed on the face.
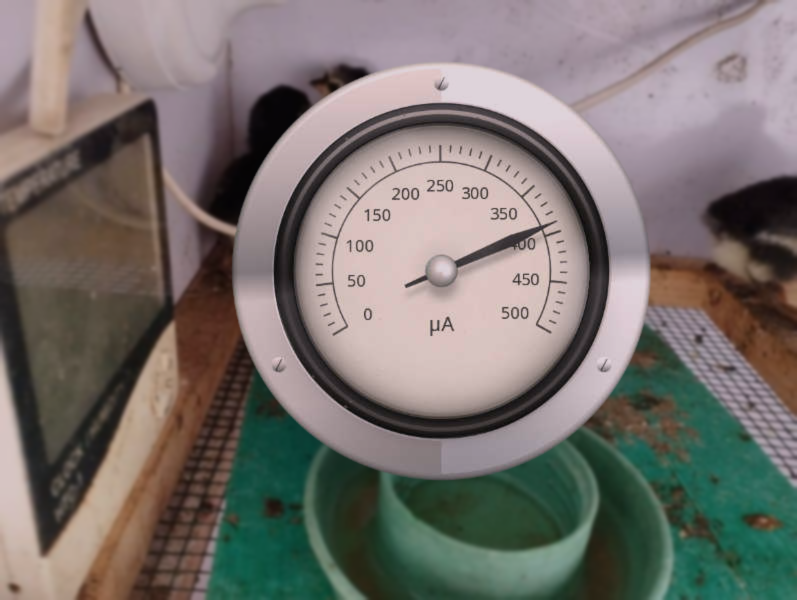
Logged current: 390 µA
